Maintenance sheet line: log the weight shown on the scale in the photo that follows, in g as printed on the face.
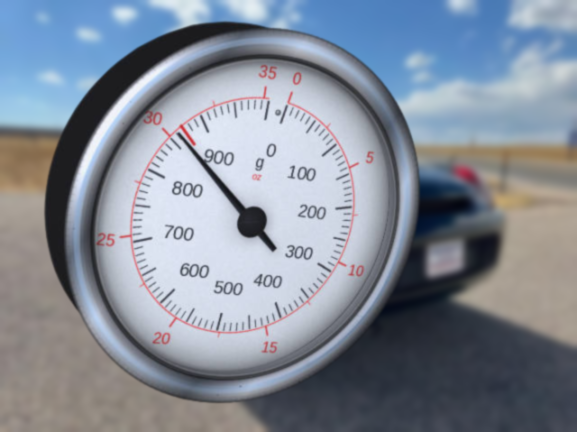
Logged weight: 860 g
